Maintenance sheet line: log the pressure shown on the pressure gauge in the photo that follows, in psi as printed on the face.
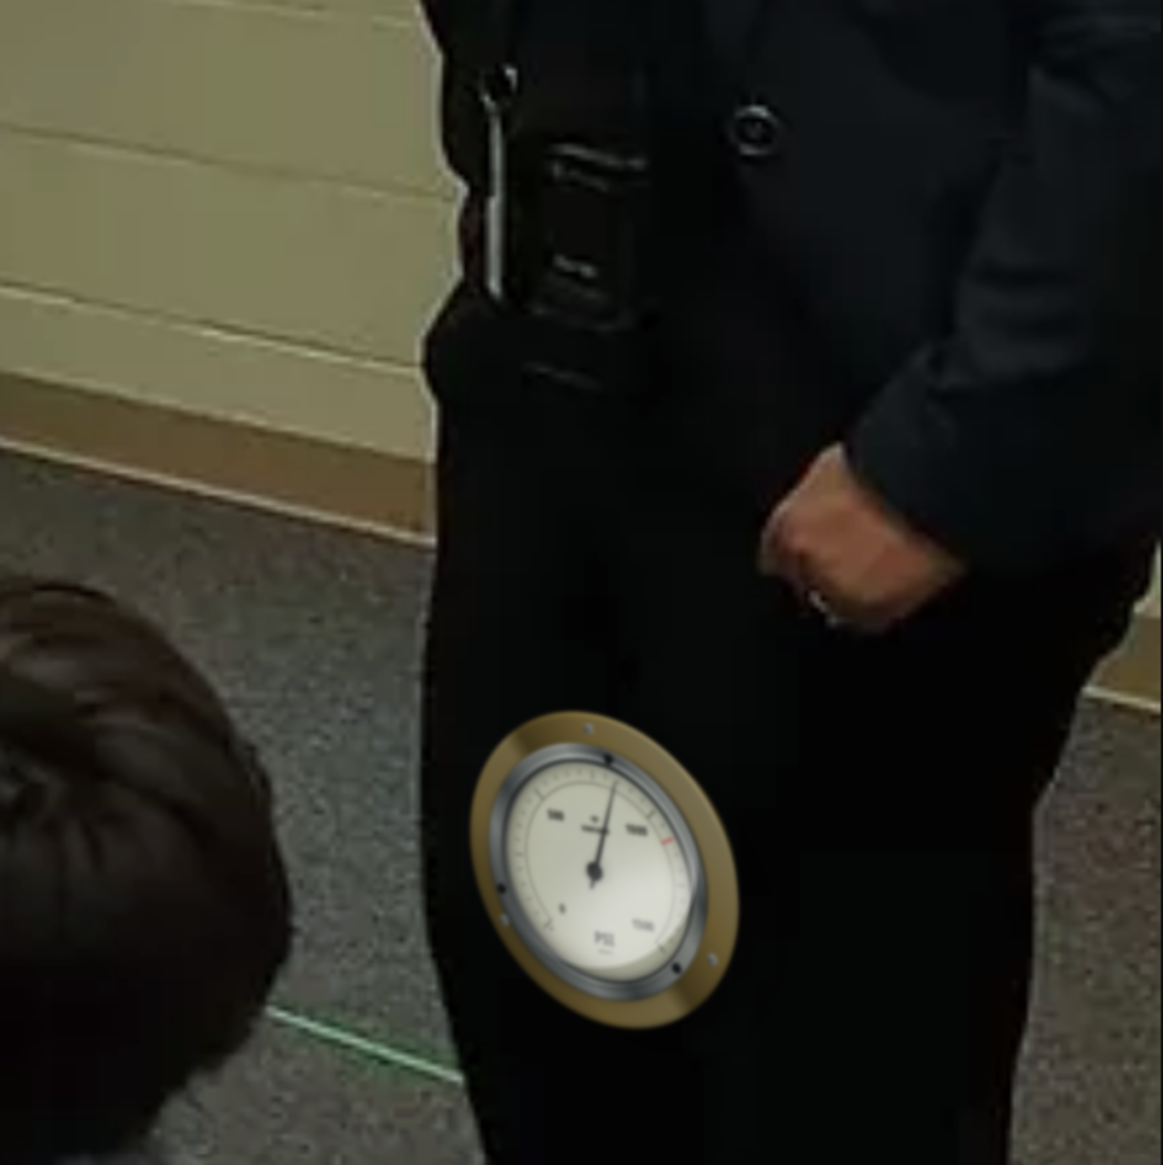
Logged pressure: 850 psi
